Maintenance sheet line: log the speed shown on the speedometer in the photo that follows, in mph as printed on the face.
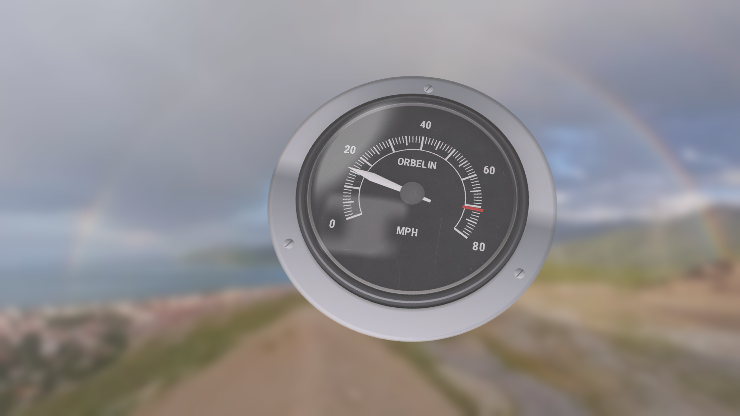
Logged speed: 15 mph
